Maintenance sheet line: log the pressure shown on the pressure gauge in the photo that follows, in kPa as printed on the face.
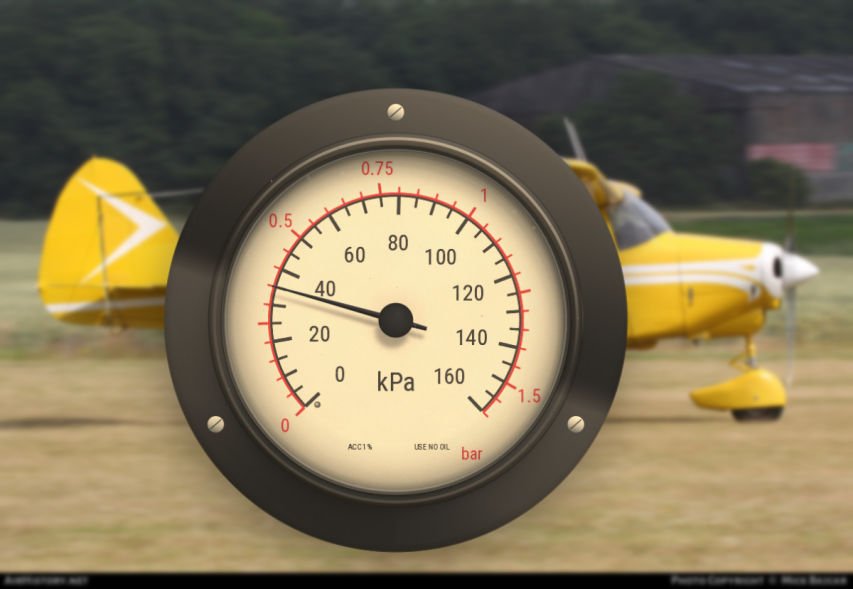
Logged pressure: 35 kPa
